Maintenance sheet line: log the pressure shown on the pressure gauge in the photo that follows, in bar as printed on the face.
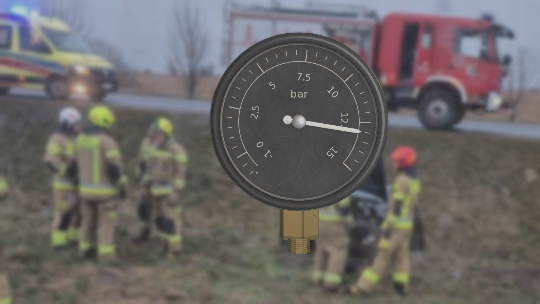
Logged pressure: 13 bar
